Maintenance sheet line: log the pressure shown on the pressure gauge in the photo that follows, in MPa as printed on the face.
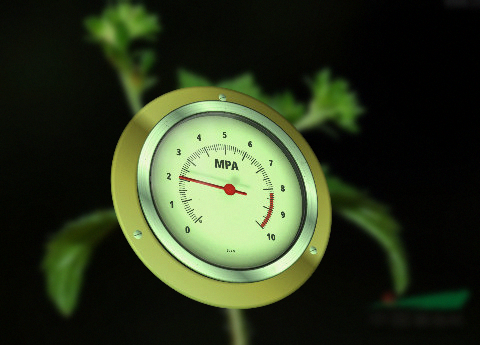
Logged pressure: 2 MPa
